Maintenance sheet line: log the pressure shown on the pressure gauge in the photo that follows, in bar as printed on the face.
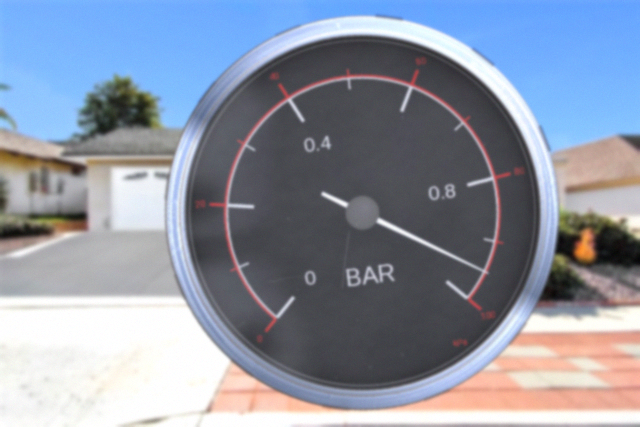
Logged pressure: 0.95 bar
